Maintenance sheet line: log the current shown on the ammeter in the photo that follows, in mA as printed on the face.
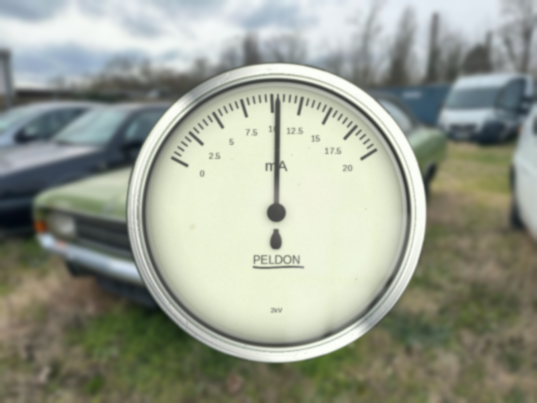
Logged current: 10.5 mA
